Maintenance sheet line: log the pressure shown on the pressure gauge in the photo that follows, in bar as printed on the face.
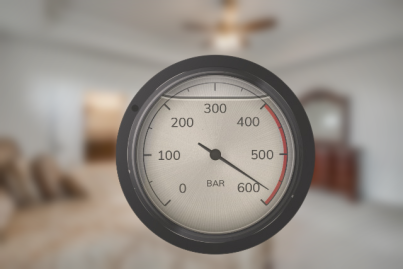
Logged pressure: 575 bar
